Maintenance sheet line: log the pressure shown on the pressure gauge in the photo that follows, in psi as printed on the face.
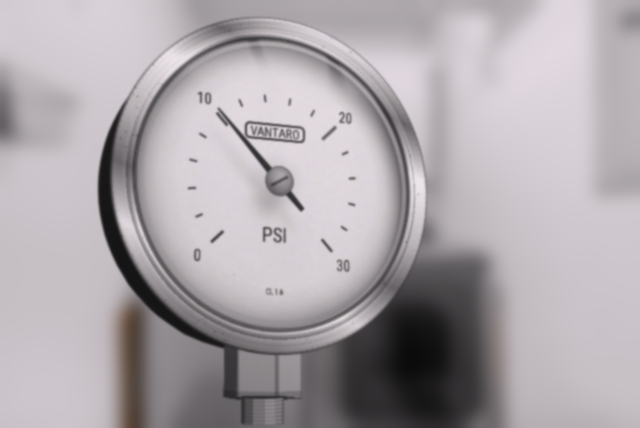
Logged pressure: 10 psi
